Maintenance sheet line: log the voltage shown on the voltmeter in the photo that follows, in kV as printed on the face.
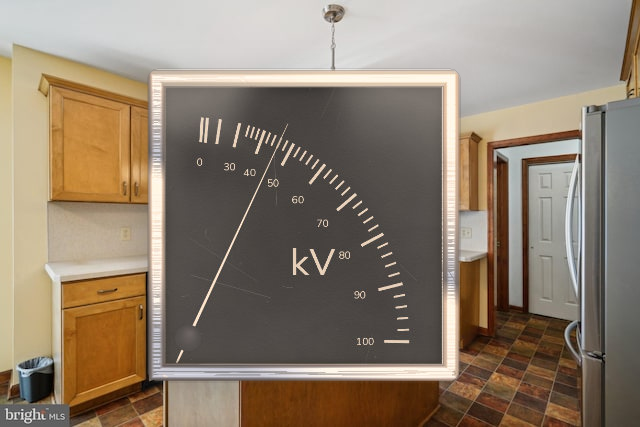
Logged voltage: 46 kV
